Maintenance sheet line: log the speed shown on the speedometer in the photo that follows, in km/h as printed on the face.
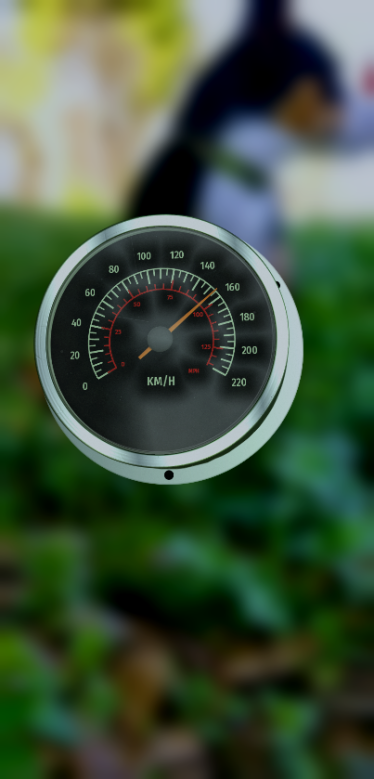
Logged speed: 155 km/h
